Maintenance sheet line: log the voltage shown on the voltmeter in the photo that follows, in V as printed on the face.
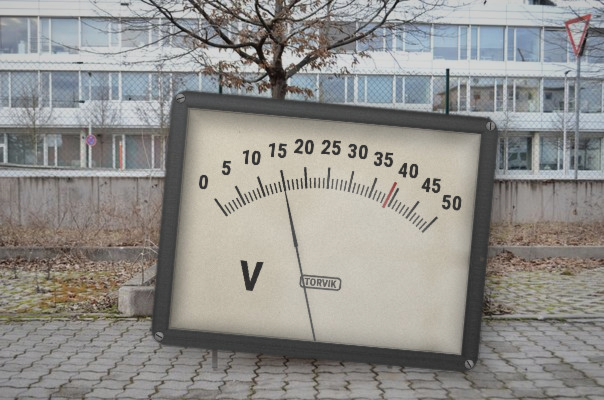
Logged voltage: 15 V
